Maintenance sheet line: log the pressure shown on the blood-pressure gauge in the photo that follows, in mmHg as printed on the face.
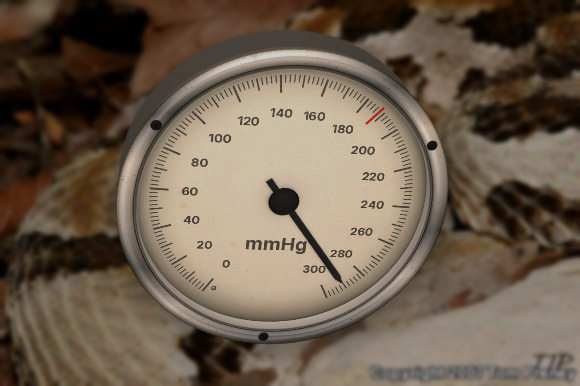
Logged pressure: 290 mmHg
